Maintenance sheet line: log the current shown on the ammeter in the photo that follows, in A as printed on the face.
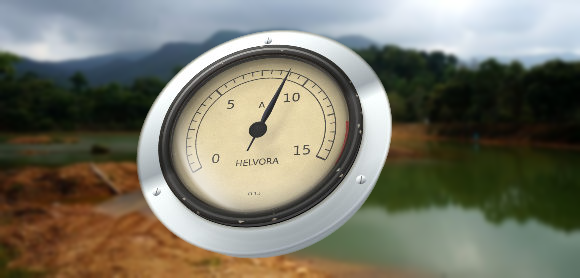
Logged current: 9 A
